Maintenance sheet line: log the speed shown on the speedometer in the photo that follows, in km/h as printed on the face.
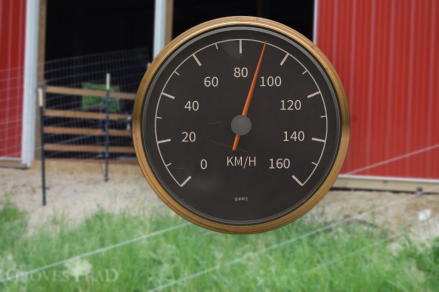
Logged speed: 90 km/h
